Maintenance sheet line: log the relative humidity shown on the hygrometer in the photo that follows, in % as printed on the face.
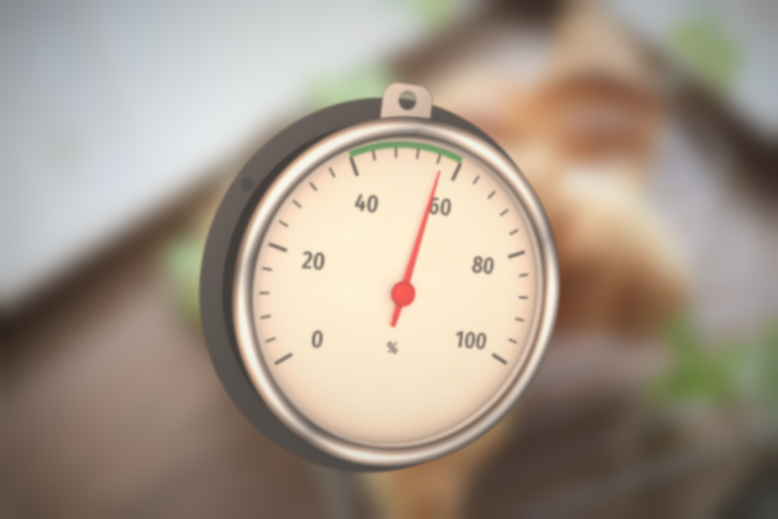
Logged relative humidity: 56 %
